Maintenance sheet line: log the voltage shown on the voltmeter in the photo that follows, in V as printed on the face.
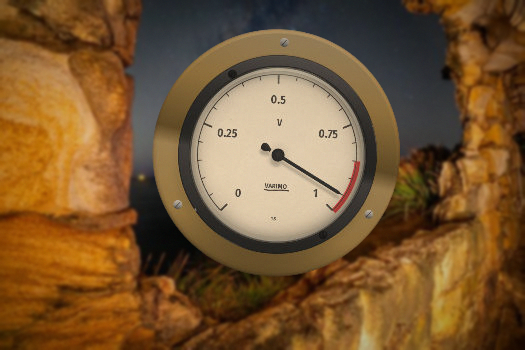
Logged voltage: 0.95 V
